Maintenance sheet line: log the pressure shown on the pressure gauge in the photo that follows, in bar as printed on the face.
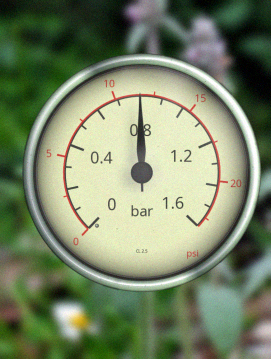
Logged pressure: 0.8 bar
